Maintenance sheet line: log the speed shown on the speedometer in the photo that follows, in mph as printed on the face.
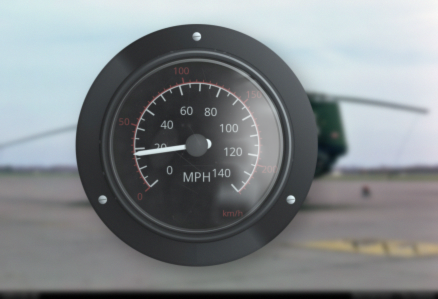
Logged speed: 17.5 mph
